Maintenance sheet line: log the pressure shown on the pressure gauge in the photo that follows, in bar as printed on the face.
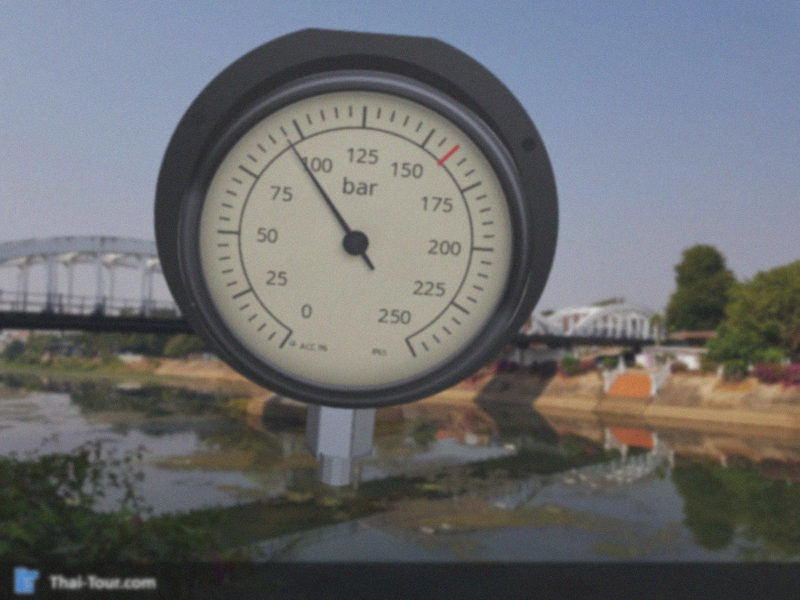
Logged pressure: 95 bar
